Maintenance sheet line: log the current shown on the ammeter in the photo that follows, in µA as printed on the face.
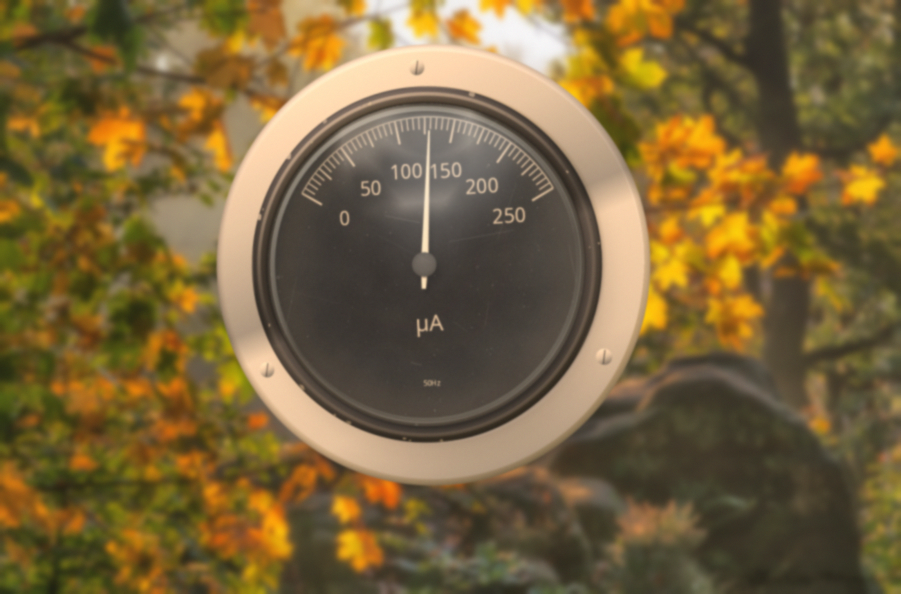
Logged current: 130 µA
